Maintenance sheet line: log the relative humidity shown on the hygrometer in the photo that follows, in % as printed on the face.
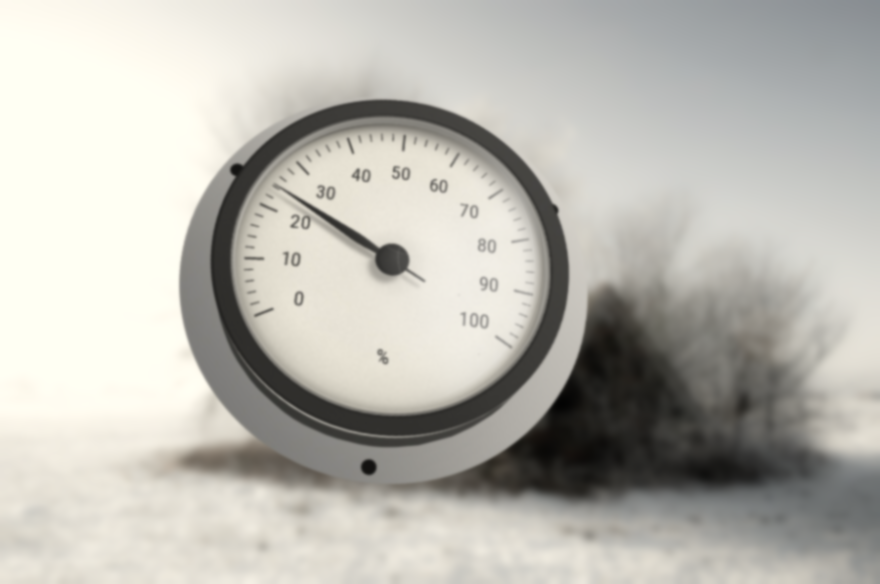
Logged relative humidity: 24 %
